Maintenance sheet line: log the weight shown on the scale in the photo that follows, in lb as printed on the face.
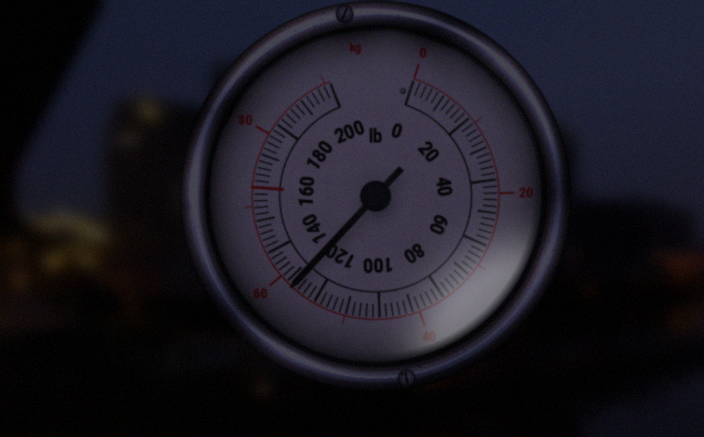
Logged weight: 128 lb
